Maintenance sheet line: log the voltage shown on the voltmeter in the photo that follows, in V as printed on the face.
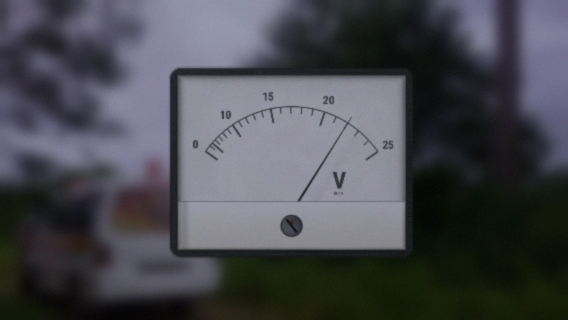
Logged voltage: 22 V
